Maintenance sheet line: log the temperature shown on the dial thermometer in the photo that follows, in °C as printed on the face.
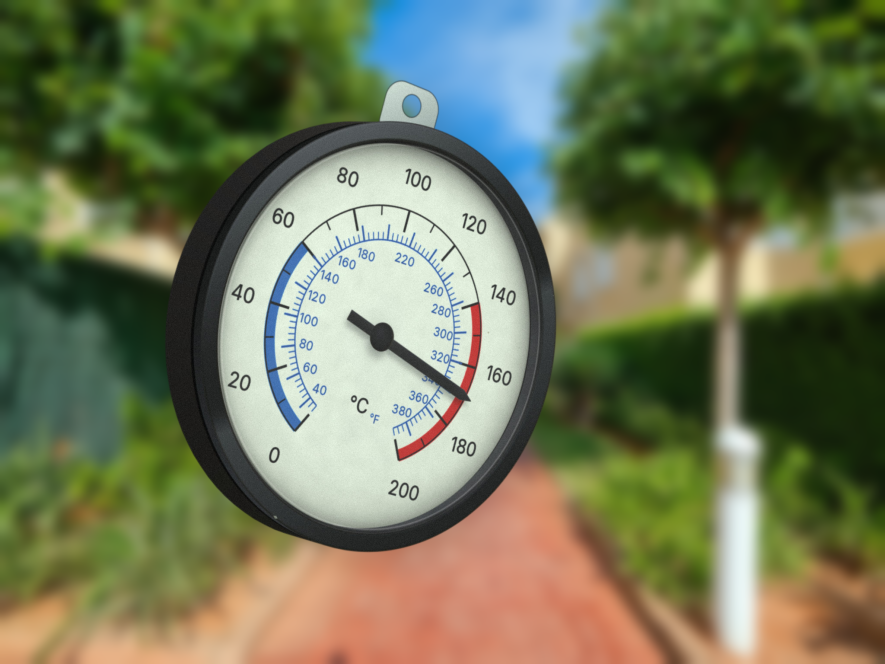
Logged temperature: 170 °C
